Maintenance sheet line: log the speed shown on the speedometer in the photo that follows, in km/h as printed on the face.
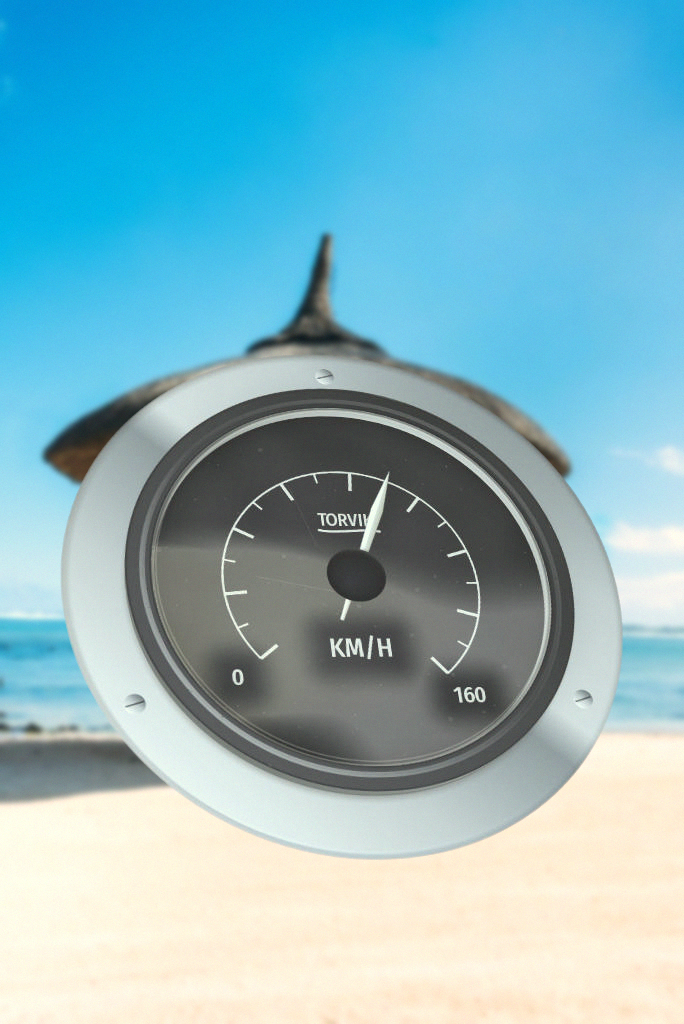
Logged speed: 90 km/h
